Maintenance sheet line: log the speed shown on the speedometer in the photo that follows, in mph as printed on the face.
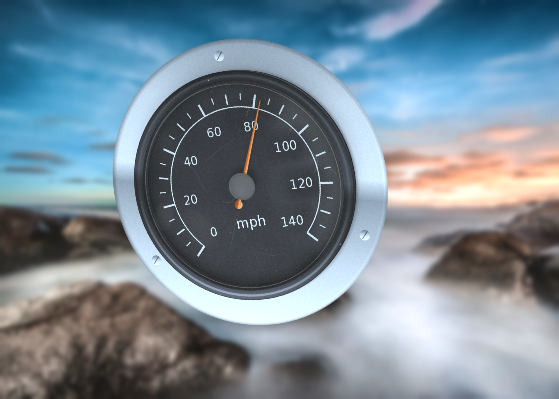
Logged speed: 82.5 mph
